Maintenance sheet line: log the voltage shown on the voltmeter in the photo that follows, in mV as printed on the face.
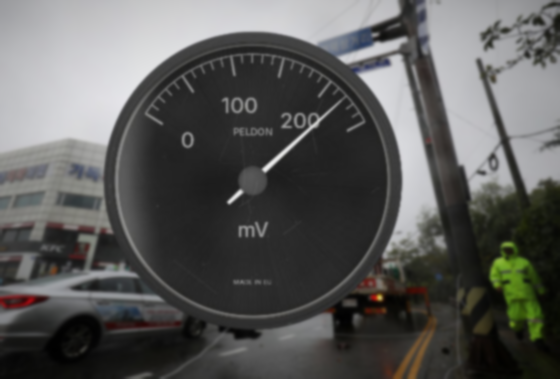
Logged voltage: 220 mV
